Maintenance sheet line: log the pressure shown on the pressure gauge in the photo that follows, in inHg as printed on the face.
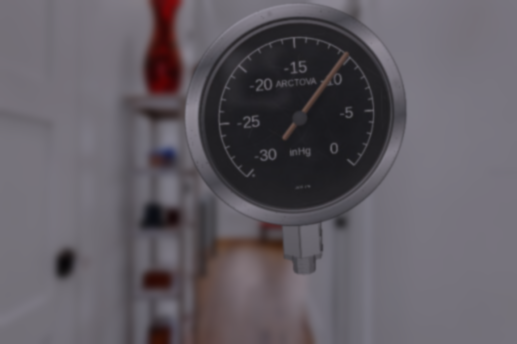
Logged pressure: -10.5 inHg
